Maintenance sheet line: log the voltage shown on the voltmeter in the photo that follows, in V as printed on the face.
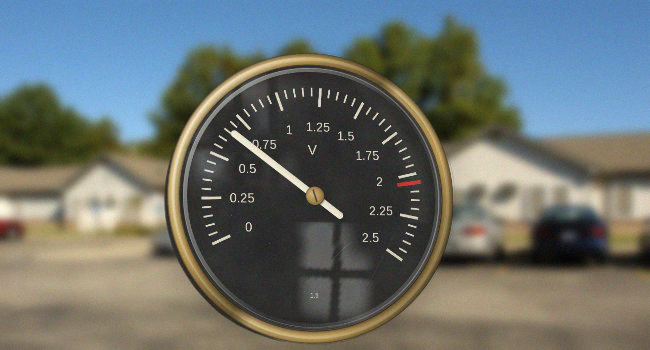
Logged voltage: 0.65 V
